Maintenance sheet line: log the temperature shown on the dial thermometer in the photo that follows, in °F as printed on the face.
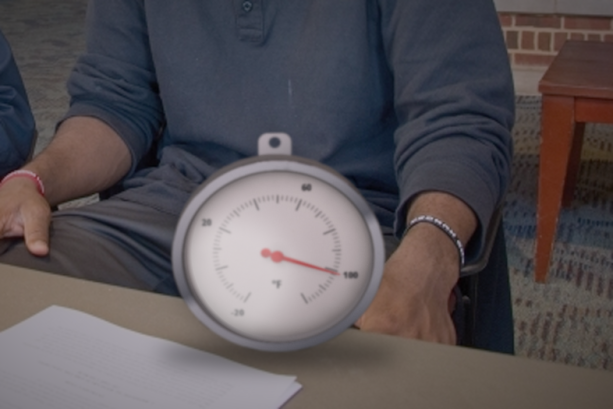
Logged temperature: 100 °F
